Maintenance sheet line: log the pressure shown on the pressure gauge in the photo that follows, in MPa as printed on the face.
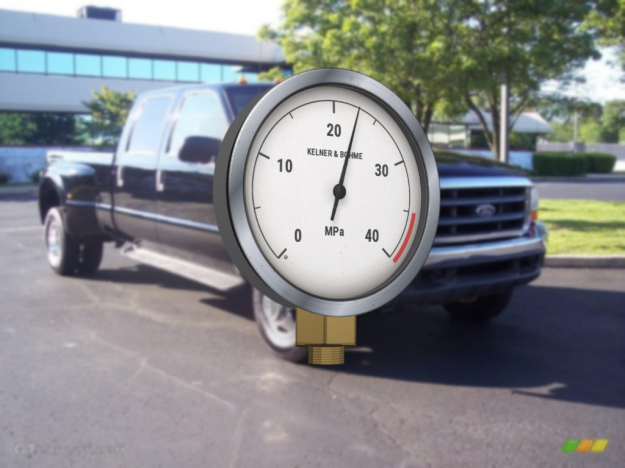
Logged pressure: 22.5 MPa
